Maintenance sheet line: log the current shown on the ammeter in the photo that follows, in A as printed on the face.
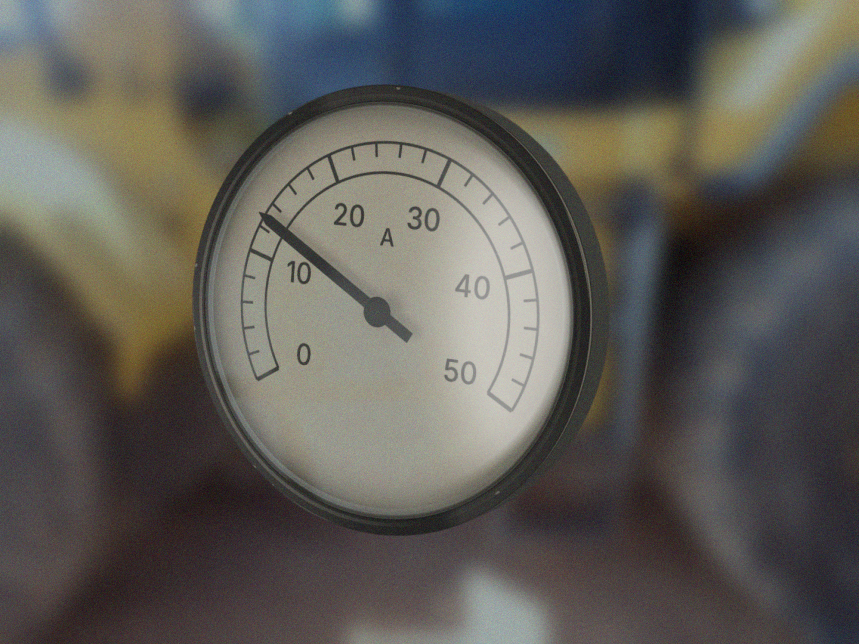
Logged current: 13 A
